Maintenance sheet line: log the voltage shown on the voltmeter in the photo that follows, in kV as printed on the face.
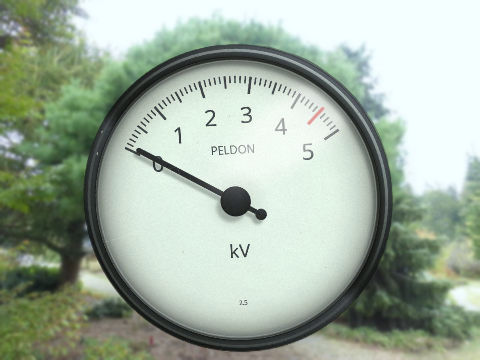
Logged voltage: 0.1 kV
